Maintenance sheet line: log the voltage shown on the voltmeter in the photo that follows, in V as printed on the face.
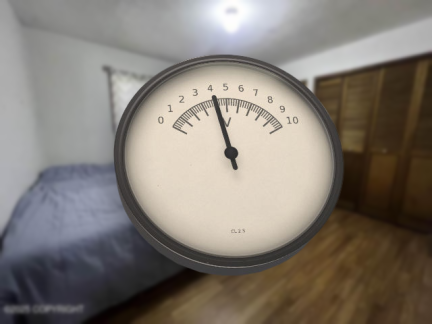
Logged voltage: 4 V
